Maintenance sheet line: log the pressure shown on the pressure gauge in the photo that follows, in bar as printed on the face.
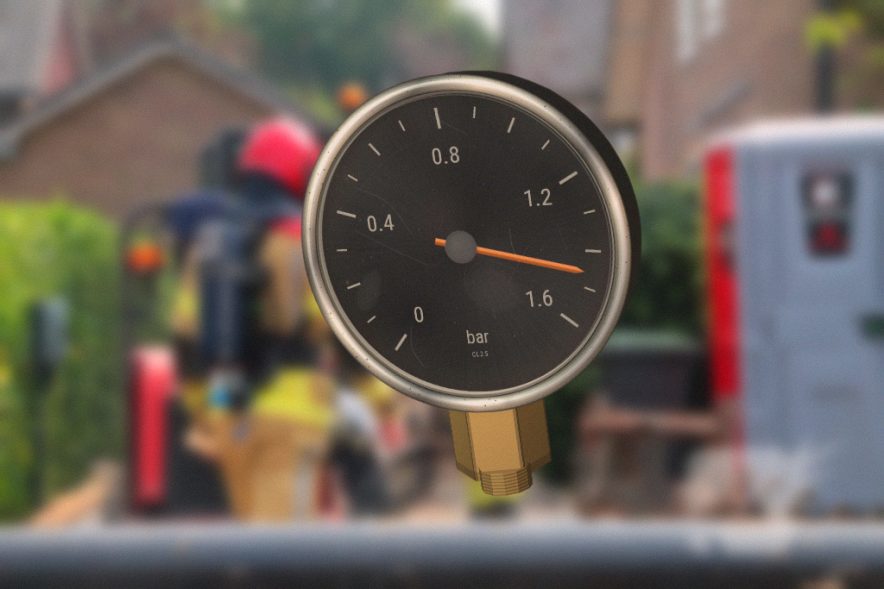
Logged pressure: 1.45 bar
